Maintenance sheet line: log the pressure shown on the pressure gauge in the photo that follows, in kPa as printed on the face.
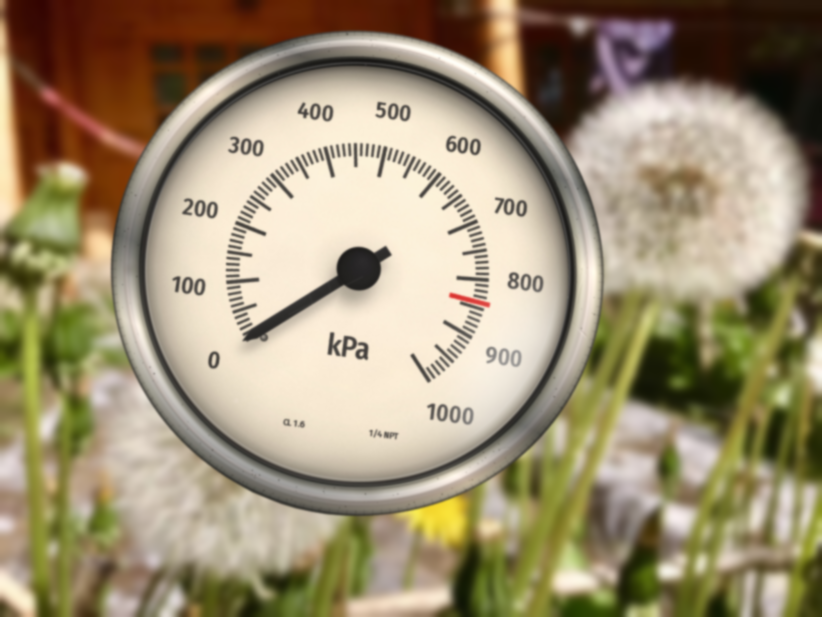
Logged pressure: 0 kPa
